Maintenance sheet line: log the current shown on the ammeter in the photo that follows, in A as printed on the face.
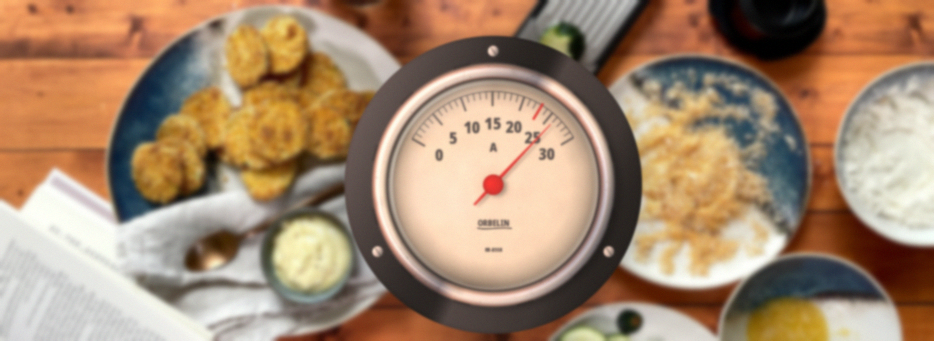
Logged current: 26 A
